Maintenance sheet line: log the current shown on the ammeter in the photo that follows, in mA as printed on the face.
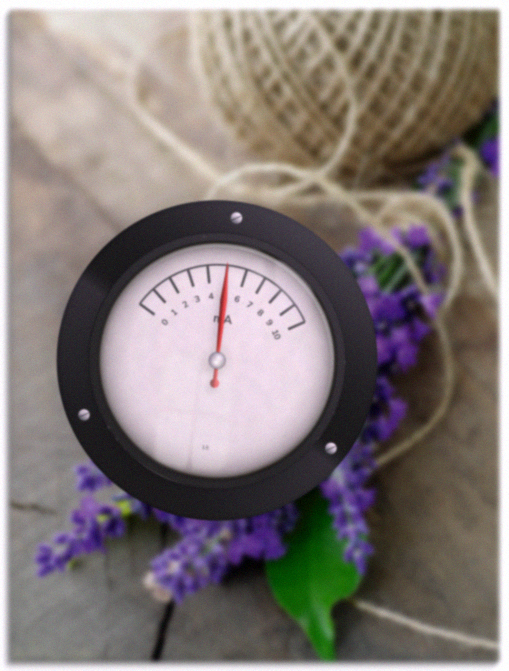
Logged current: 5 mA
